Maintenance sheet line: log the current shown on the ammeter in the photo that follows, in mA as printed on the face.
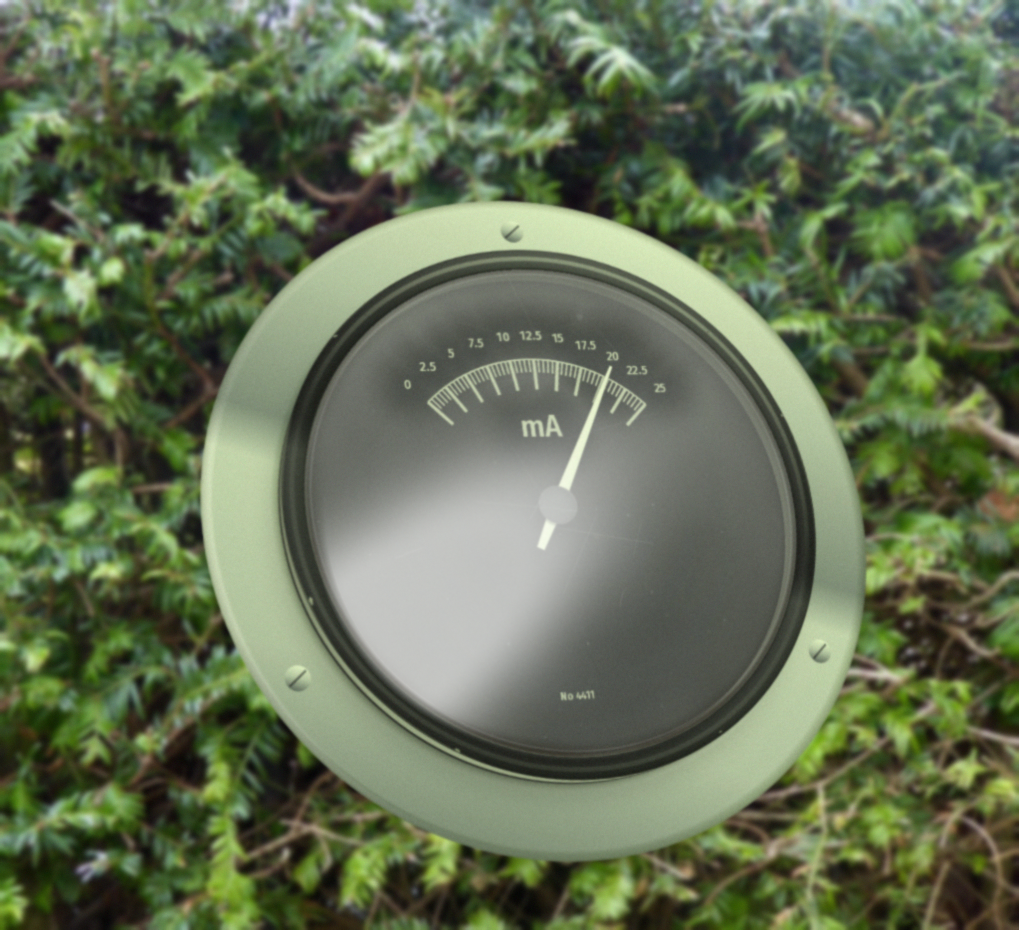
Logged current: 20 mA
